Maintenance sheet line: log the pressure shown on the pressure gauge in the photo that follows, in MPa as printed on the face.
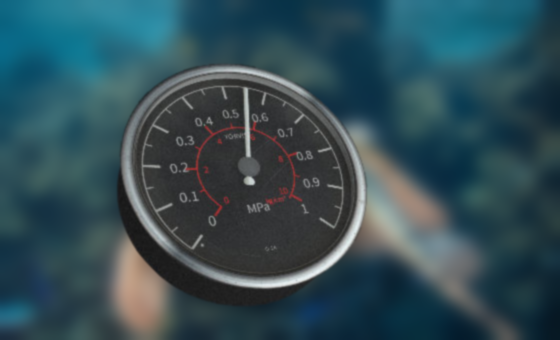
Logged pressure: 0.55 MPa
